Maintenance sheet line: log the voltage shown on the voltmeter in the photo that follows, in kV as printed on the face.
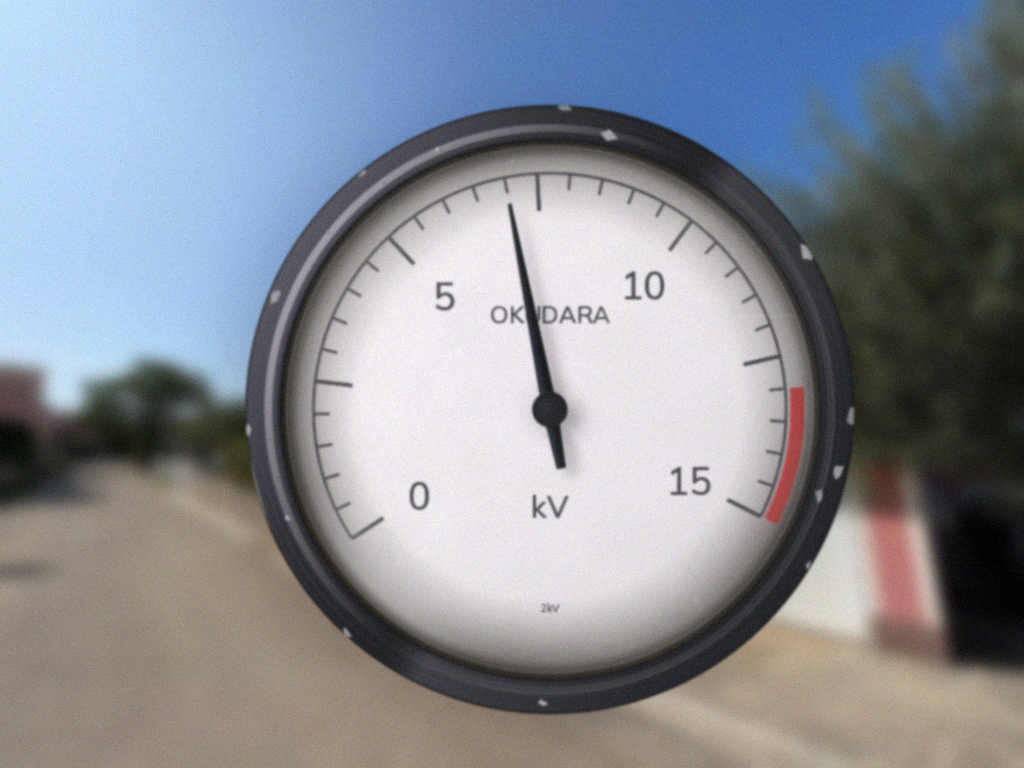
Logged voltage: 7 kV
